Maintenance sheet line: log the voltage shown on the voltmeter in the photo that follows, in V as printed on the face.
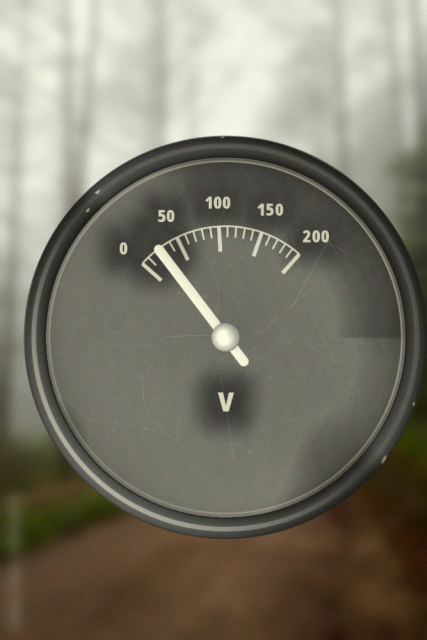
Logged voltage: 25 V
